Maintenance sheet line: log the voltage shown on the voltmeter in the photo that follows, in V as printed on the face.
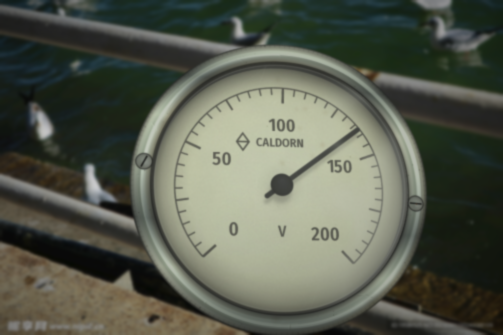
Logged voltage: 137.5 V
